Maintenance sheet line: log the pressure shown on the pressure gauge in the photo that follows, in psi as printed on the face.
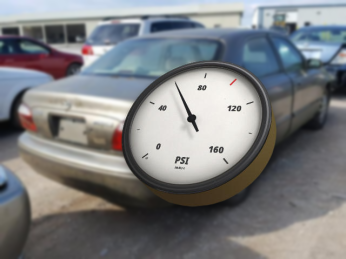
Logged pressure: 60 psi
